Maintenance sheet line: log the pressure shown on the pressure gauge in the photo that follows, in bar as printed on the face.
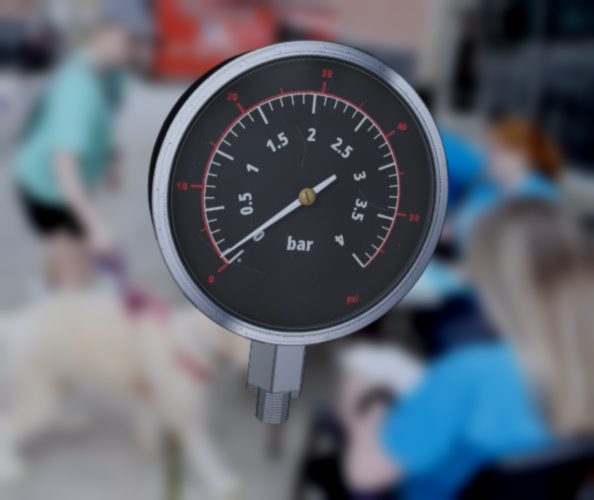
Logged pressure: 0.1 bar
